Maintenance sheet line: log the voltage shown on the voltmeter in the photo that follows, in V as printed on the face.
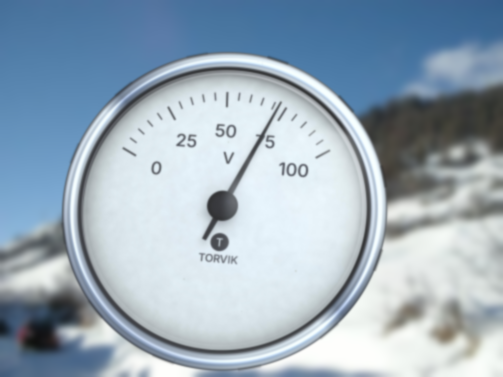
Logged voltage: 72.5 V
